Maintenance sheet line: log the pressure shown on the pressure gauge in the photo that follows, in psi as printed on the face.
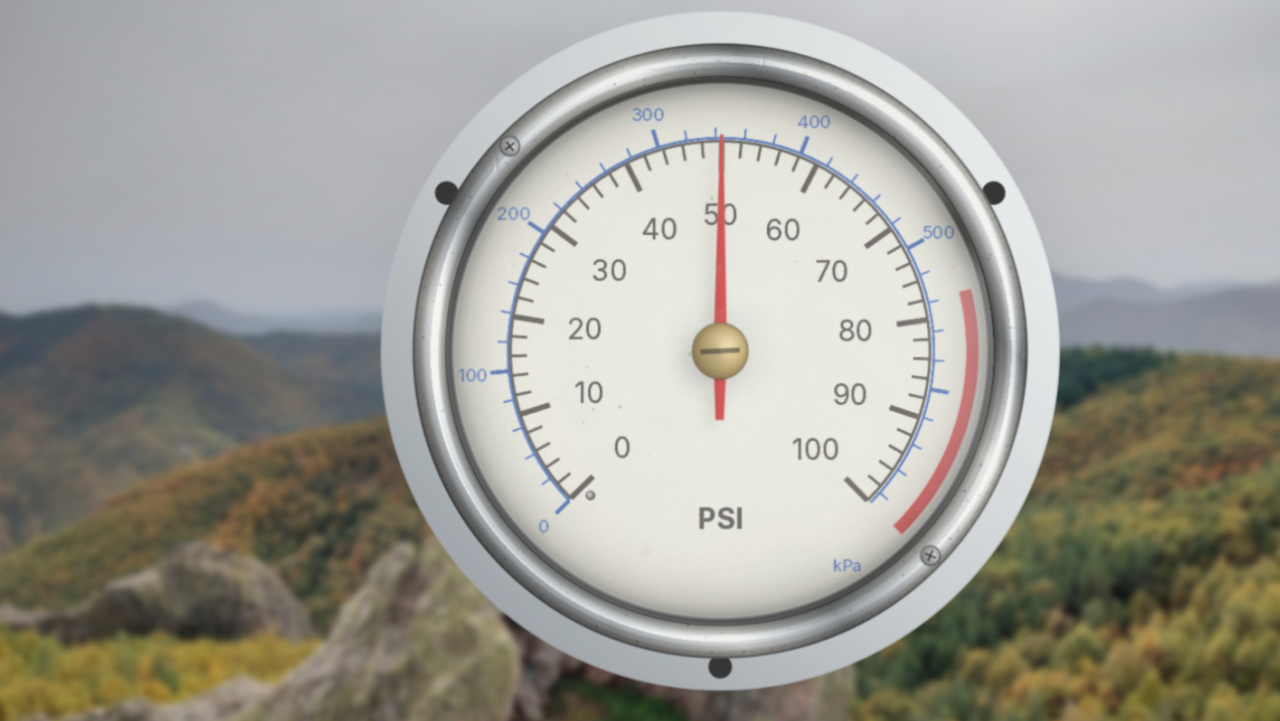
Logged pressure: 50 psi
